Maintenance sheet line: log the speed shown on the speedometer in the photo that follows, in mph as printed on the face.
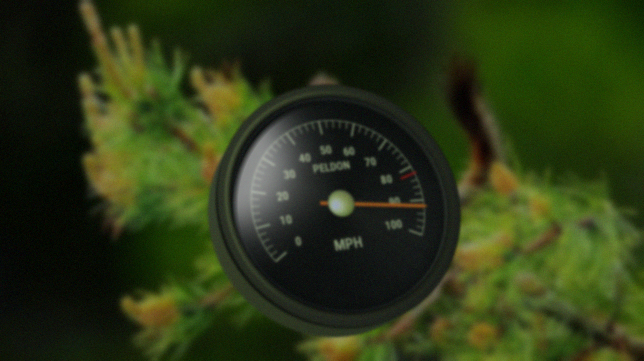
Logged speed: 92 mph
